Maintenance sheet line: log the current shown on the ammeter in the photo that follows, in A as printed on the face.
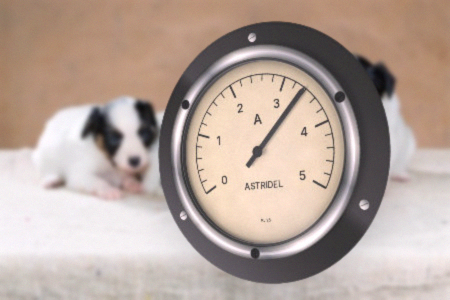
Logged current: 3.4 A
